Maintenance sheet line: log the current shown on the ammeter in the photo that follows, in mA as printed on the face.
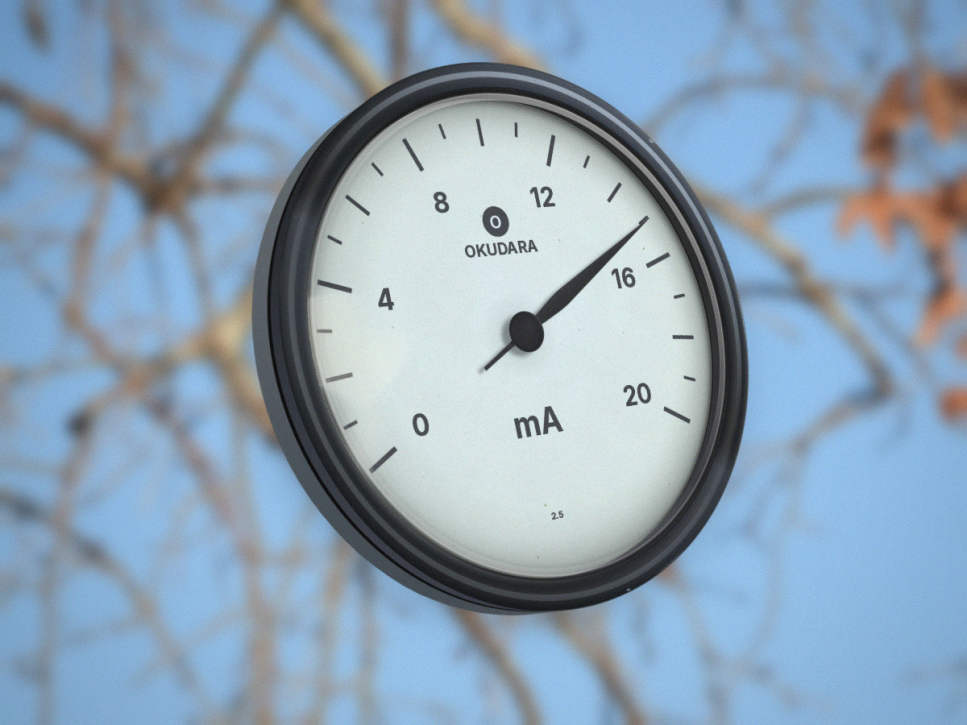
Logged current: 15 mA
